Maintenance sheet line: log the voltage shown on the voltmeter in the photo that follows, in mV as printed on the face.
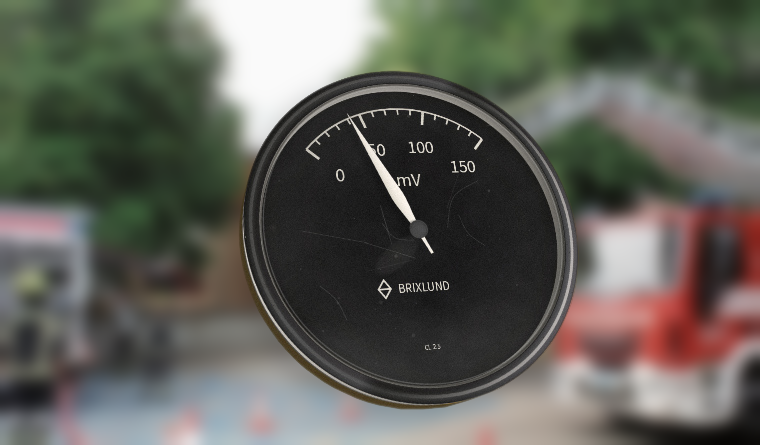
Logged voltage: 40 mV
